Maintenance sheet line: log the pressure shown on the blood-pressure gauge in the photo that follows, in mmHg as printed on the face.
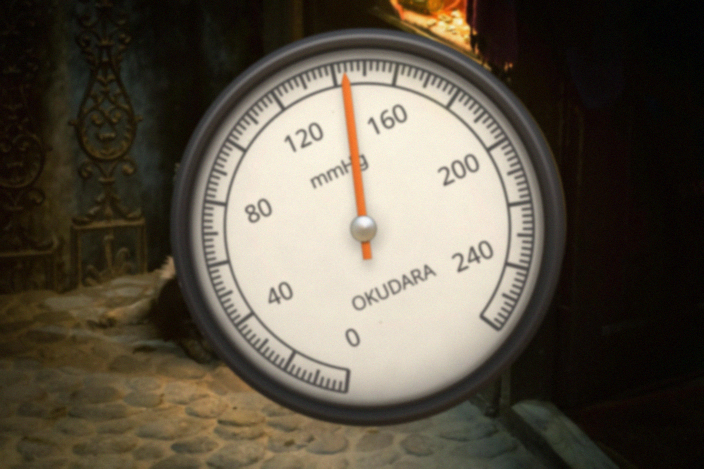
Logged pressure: 144 mmHg
